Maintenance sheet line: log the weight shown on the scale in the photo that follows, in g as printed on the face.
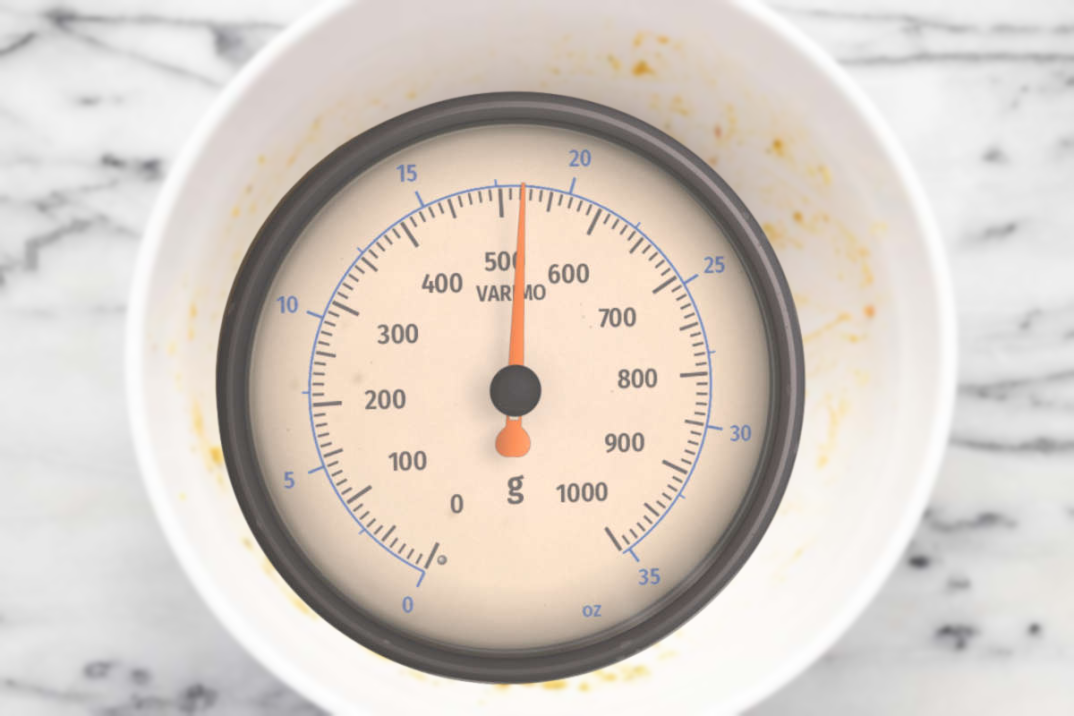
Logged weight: 520 g
